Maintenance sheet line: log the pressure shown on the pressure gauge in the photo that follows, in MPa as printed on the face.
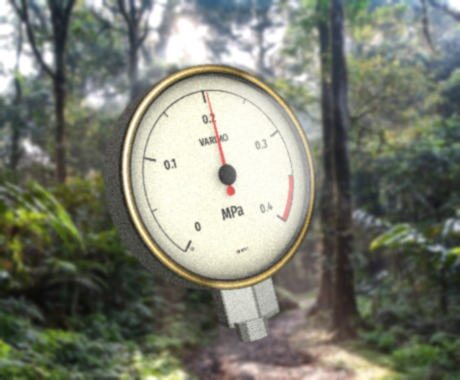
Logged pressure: 0.2 MPa
